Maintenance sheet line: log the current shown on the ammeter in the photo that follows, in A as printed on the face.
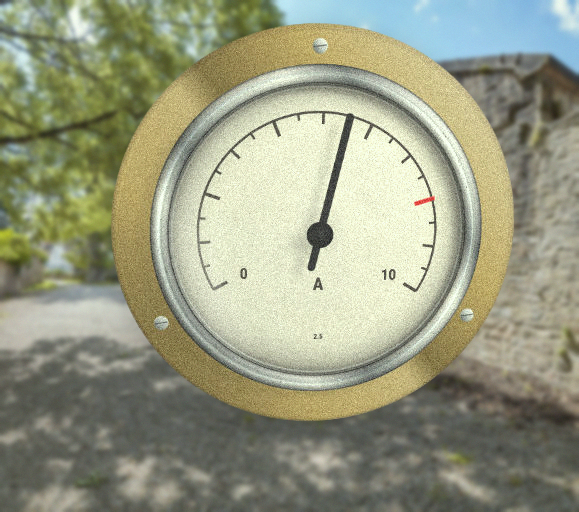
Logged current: 5.5 A
